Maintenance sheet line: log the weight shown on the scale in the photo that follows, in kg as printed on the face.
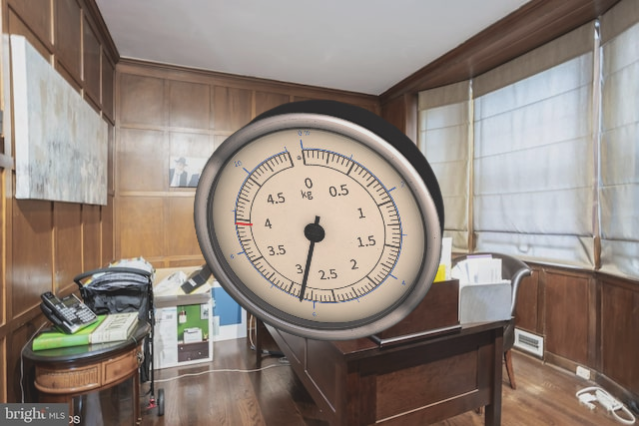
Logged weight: 2.85 kg
